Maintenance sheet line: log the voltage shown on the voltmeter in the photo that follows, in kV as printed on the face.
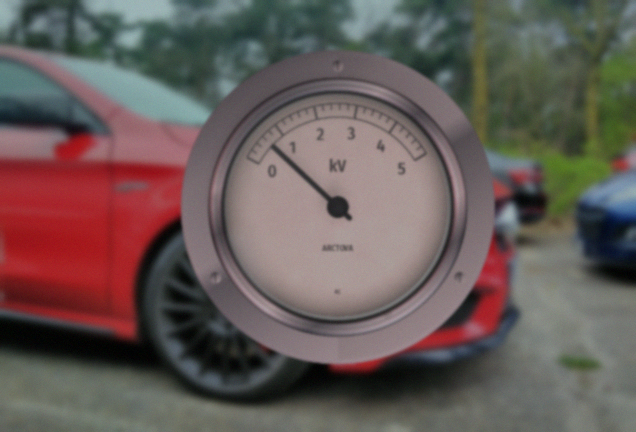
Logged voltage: 0.6 kV
